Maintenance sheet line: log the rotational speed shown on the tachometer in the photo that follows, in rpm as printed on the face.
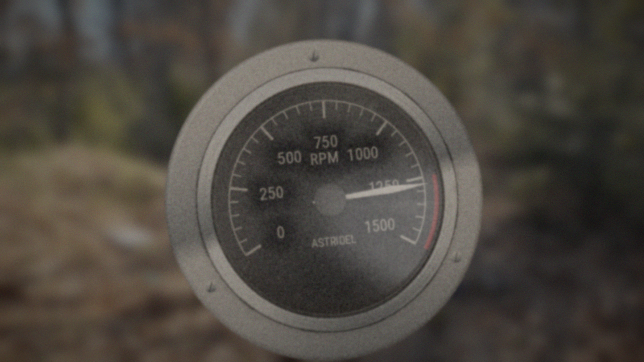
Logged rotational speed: 1275 rpm
